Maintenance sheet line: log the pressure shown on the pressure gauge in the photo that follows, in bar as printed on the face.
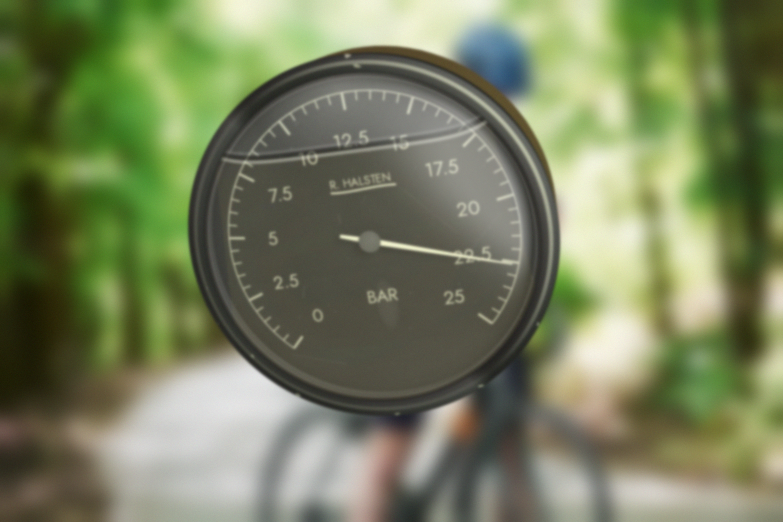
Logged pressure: 22.5 bar
